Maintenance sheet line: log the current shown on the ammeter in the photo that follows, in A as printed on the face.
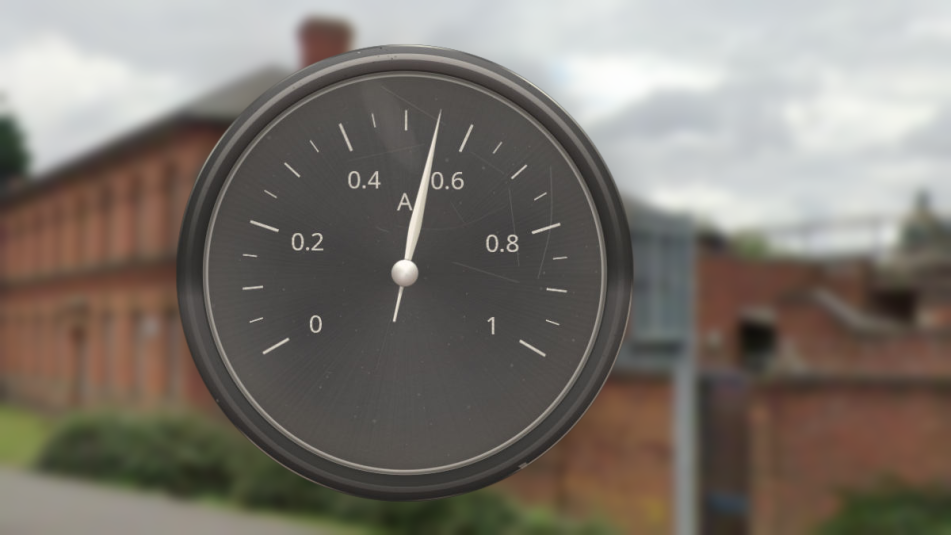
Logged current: 0.55 A
